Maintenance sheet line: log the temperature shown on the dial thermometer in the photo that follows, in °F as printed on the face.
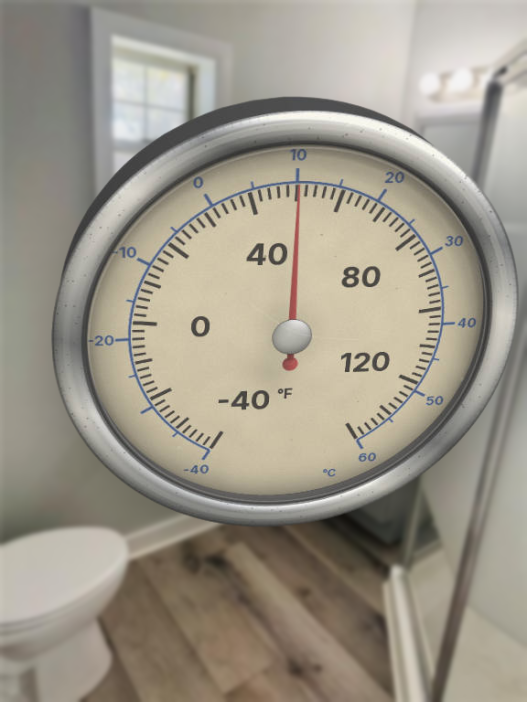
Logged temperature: 50 °F
